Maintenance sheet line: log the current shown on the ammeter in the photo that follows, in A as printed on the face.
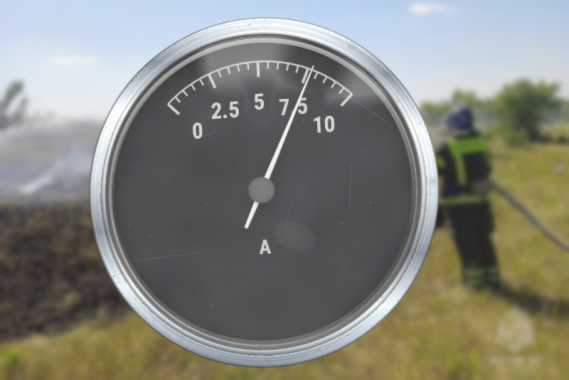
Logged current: 7.75 A
